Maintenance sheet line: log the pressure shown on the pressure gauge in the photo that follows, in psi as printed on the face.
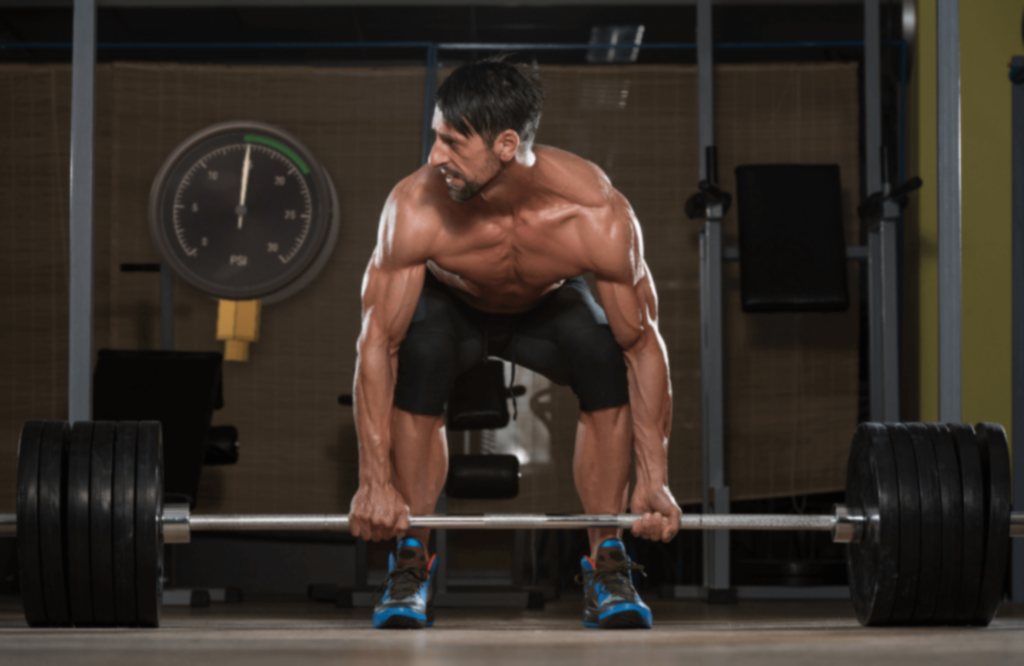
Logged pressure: 15 psi
